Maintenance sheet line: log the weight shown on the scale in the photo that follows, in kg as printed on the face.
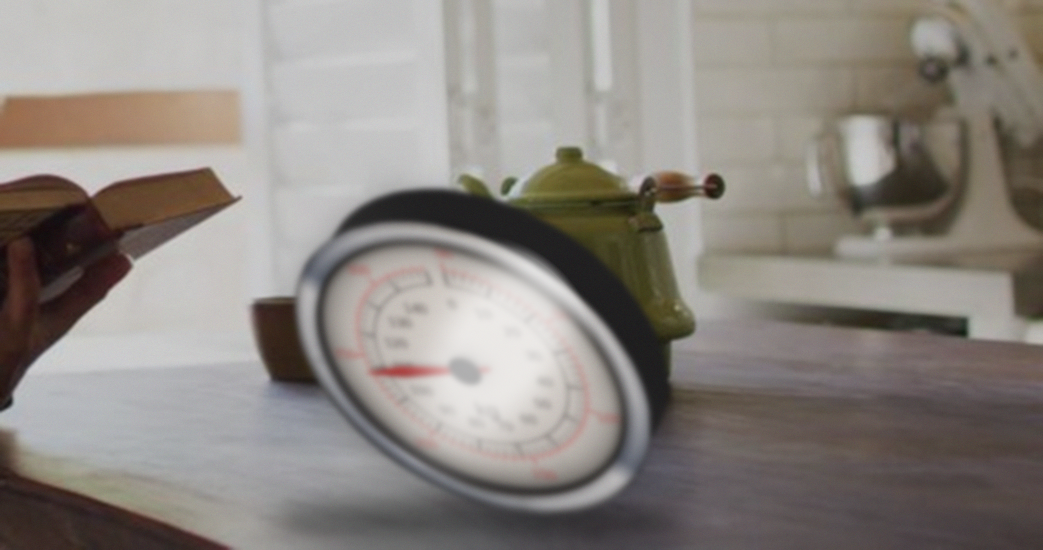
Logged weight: 110 kg
